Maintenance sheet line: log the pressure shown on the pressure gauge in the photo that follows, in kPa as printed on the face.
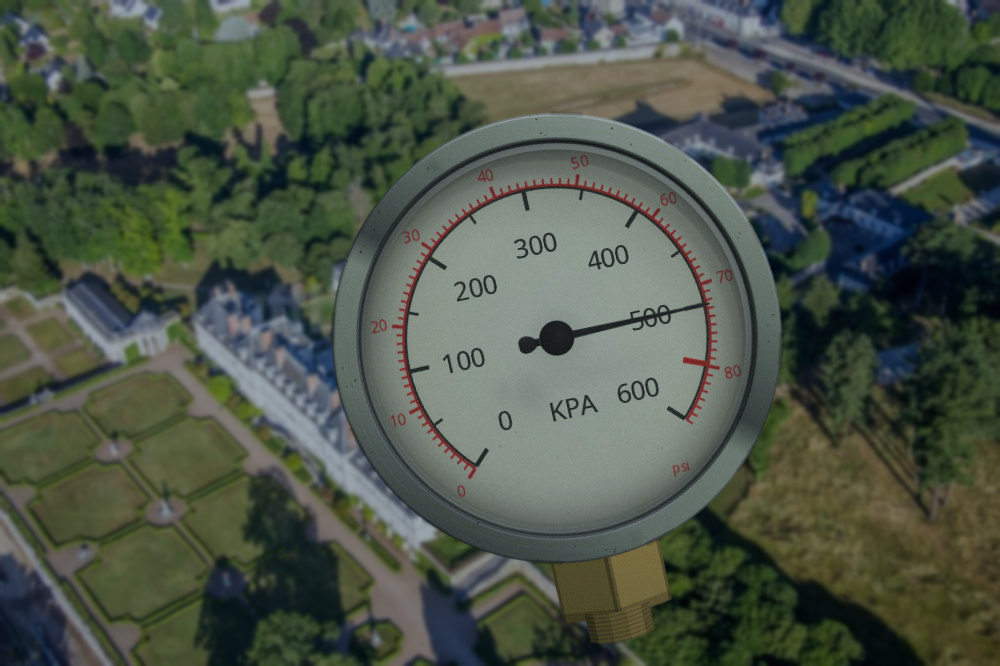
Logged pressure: 500 kPa
